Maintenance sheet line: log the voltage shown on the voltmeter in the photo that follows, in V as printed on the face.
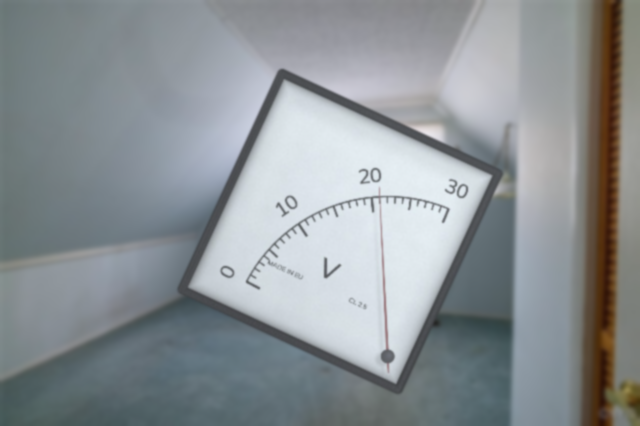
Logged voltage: 21 V
